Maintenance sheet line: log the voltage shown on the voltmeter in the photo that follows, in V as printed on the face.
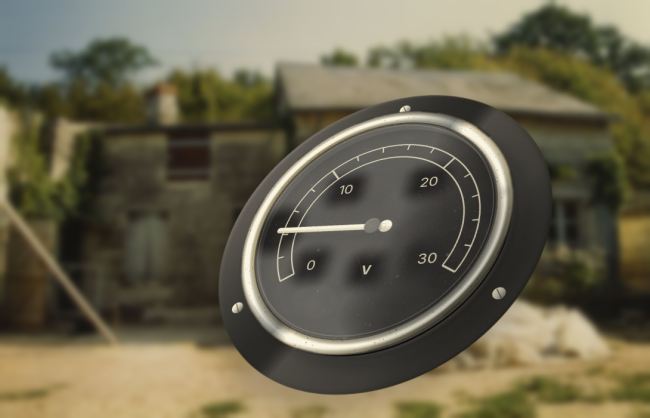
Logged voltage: 4 V
